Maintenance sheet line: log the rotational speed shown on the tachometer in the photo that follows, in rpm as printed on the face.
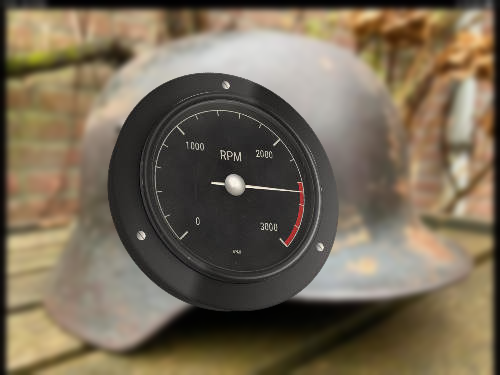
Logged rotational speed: 2500 rpm
